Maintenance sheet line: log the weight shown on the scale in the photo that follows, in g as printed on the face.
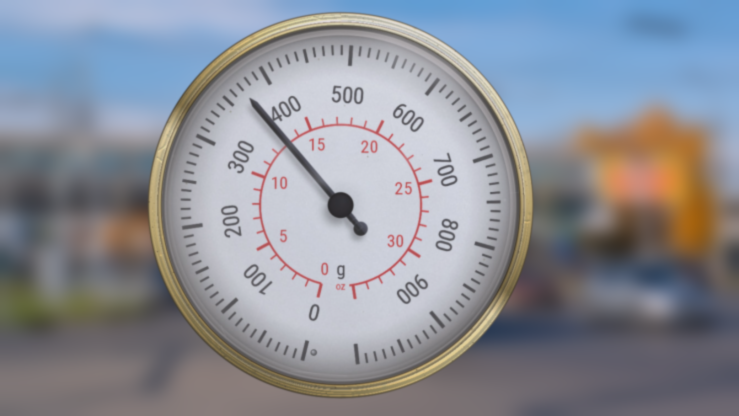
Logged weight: 370 g
